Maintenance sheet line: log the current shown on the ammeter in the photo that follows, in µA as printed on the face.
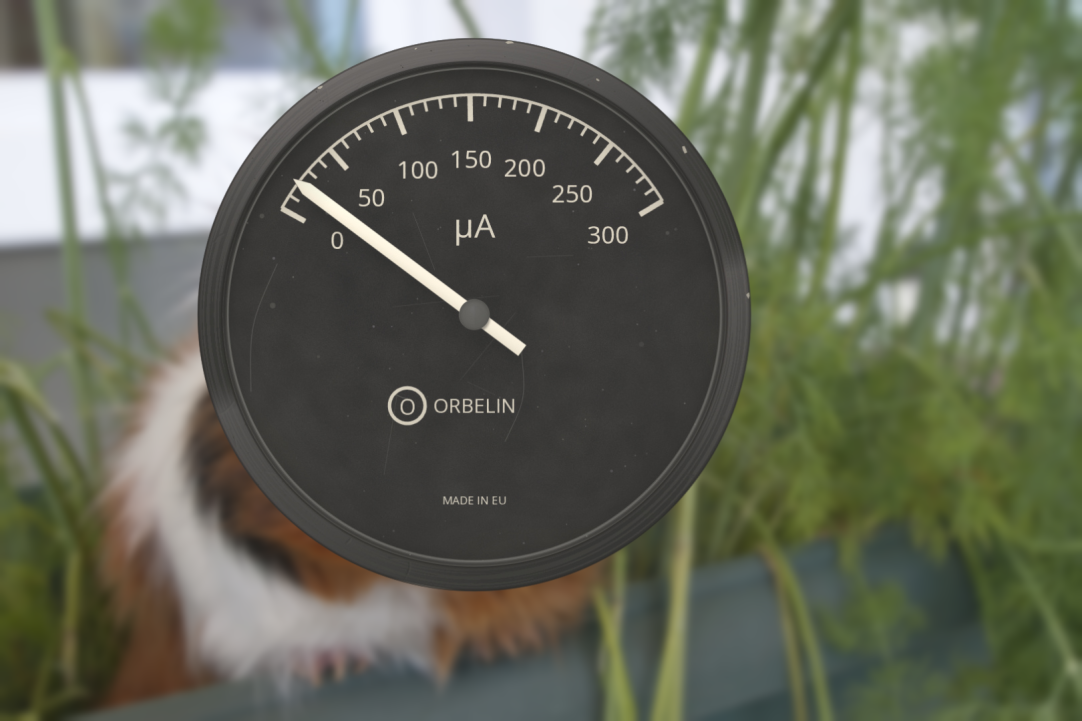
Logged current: 20 µA
